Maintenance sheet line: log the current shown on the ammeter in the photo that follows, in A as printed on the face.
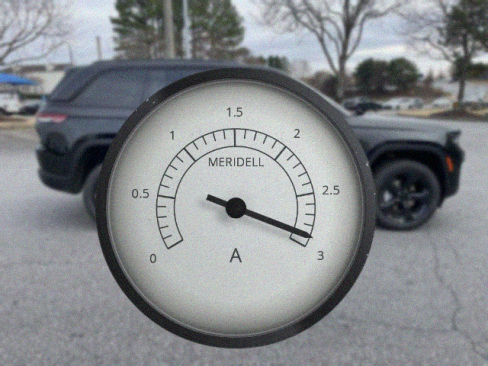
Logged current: 2.9 A
